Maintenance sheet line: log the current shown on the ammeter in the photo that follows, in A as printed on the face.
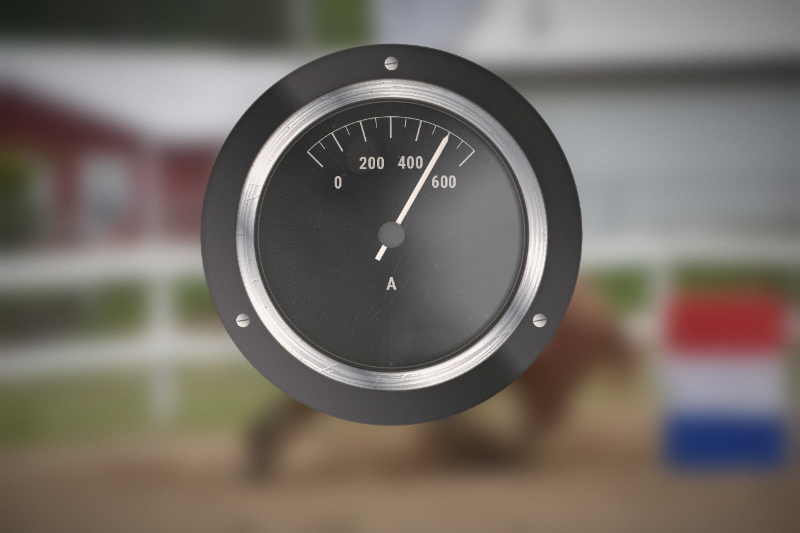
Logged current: 500 A
